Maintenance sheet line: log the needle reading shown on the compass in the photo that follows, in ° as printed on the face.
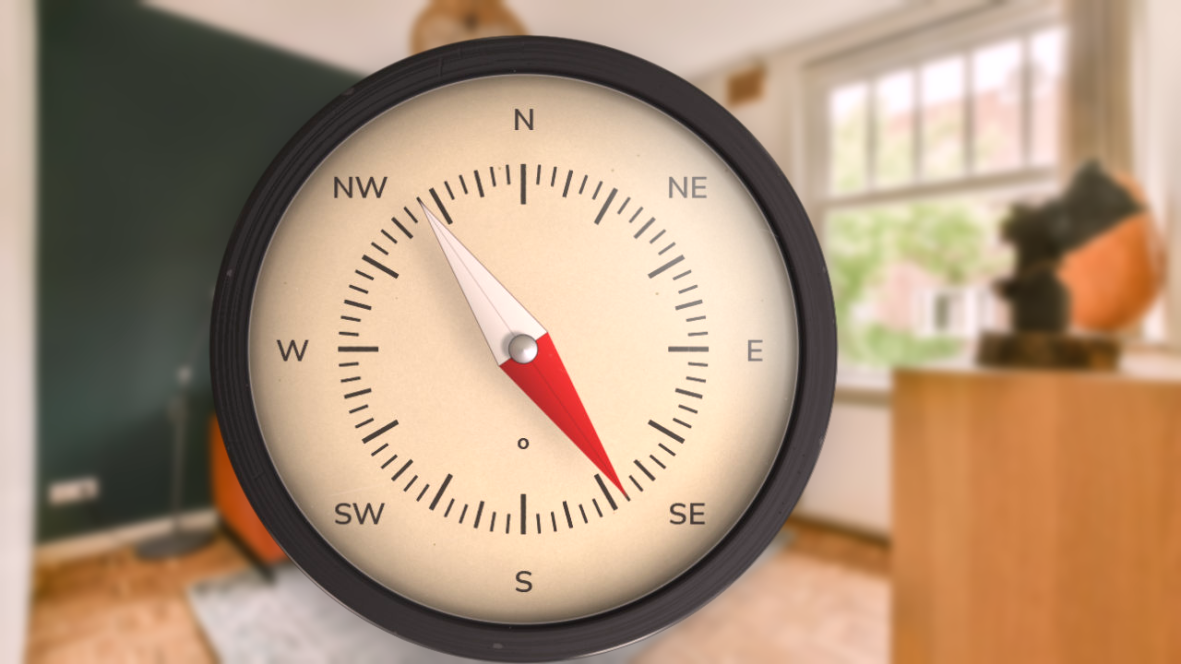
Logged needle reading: 145 °
